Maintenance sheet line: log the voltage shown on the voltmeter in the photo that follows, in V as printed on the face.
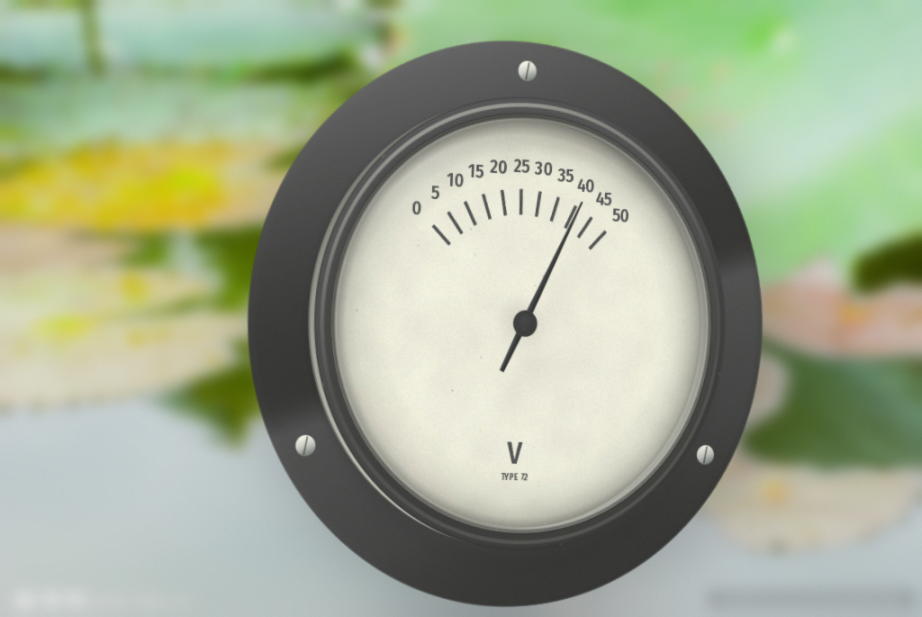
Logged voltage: 40 V
